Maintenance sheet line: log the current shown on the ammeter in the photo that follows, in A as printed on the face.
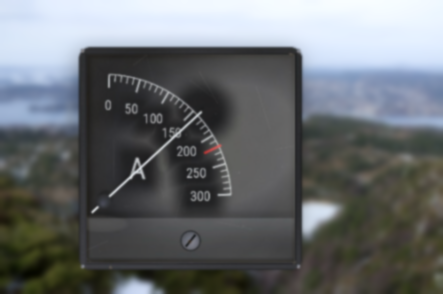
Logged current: 160 A
